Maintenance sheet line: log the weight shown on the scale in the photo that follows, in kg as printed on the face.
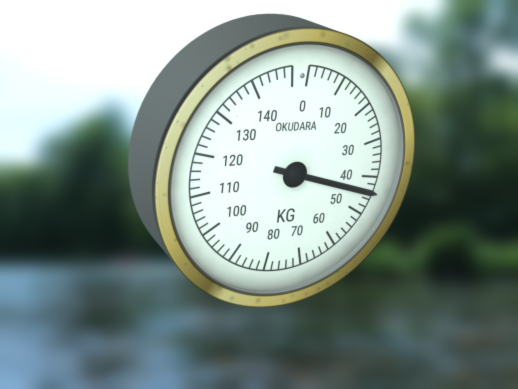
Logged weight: 44 kg
